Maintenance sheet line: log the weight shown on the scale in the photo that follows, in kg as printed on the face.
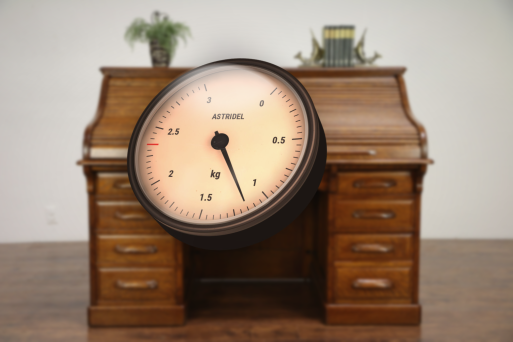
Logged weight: 1.15 kg
